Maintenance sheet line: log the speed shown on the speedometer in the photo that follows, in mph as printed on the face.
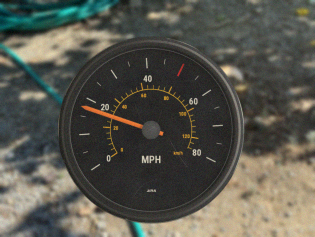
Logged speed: 17.5 mph
